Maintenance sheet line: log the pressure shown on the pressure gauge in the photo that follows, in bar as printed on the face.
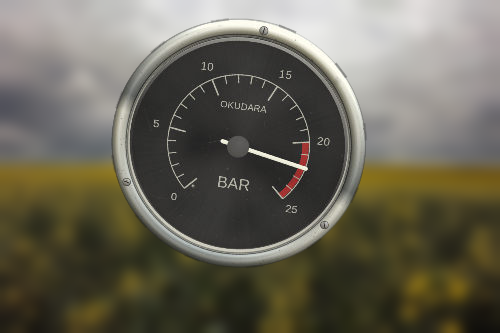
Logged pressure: 22 bar
